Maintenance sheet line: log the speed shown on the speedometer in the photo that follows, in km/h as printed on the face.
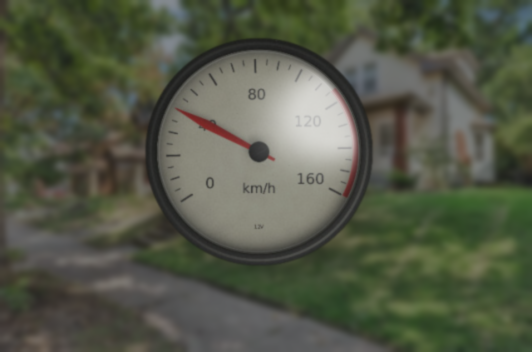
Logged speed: 40 km/h
